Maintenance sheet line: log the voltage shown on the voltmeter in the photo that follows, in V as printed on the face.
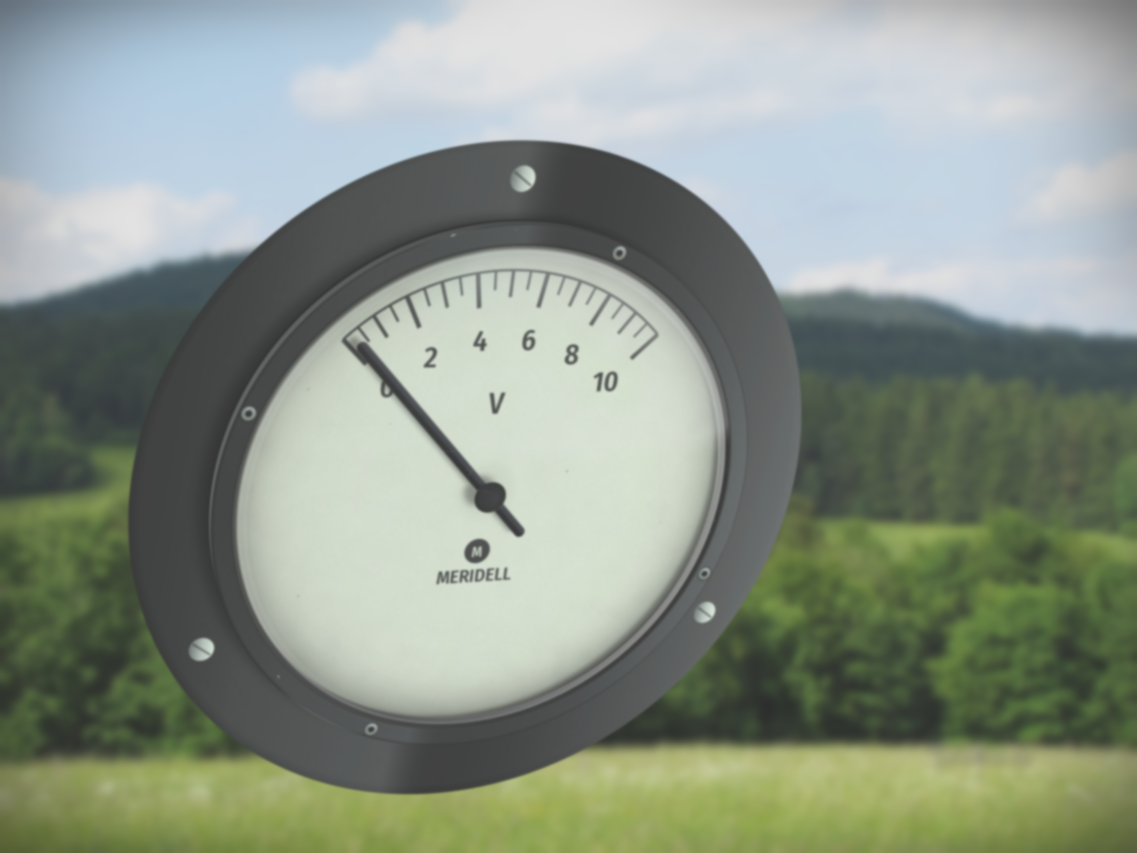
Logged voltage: 0.25 V
